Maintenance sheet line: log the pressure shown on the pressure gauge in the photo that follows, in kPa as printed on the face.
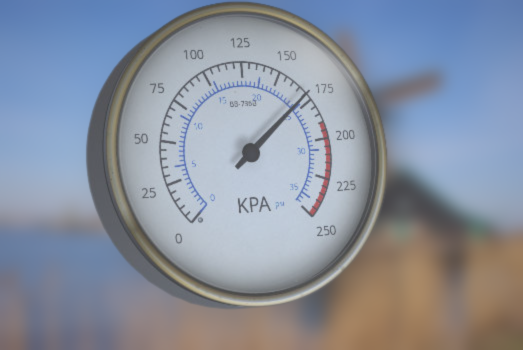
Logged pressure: 170 kPa
